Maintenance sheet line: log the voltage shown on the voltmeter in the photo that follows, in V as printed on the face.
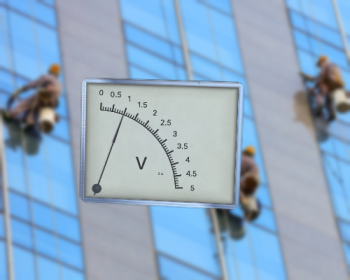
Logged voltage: 1 V
